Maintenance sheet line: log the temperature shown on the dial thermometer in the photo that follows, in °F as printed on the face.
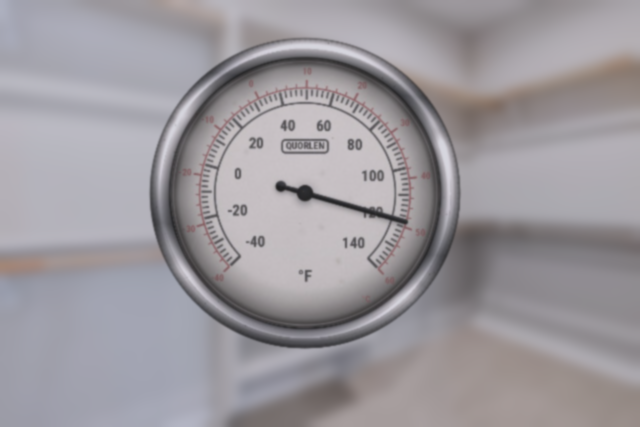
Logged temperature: 120 °F
